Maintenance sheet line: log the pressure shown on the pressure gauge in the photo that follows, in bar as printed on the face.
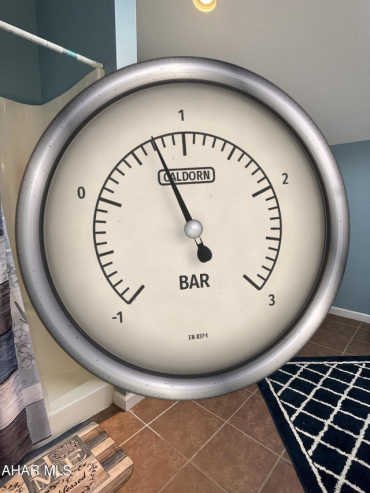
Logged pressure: 0.7 bar
